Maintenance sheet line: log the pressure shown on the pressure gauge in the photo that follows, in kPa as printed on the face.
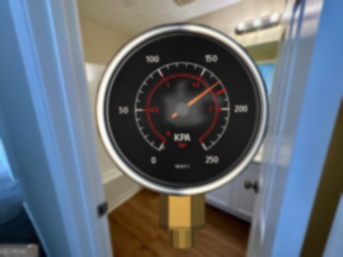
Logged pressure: 170 kPa
